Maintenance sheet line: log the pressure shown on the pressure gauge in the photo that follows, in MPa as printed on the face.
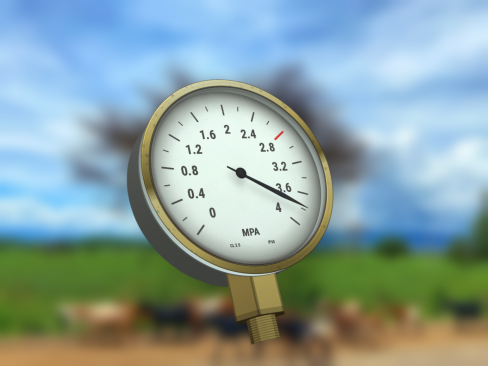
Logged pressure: 3.8 MPa
